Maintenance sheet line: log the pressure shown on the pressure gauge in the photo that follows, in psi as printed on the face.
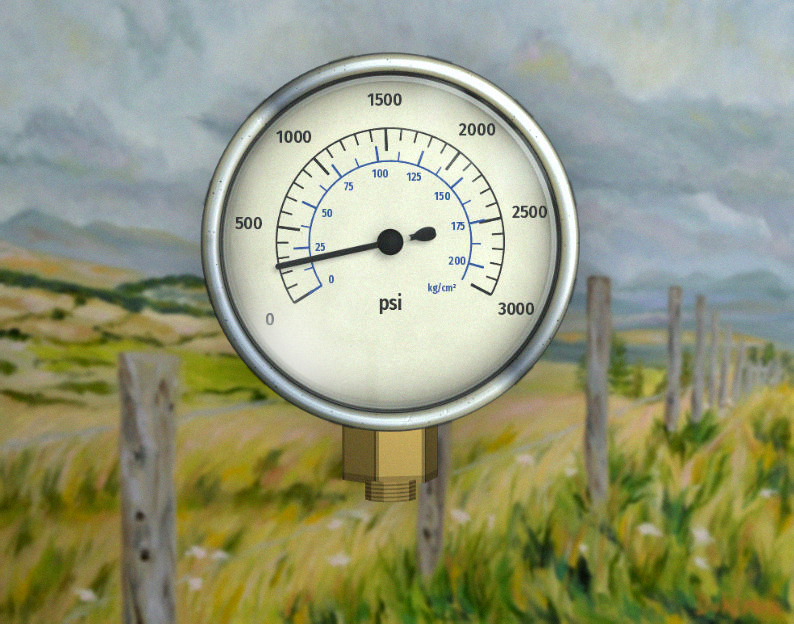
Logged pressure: 250 psi
